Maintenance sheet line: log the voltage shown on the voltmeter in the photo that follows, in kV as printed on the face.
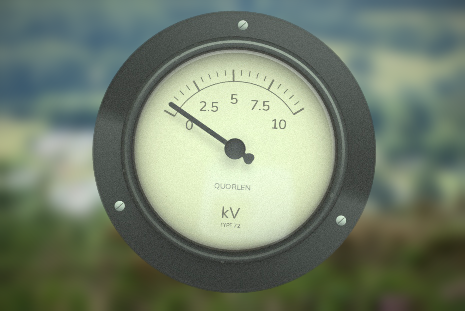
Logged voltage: 0.5 kV
